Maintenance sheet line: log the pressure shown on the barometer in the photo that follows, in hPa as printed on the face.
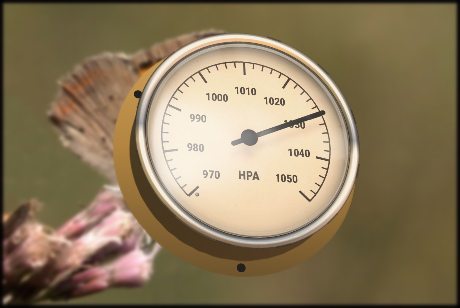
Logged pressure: 1030 hPa
